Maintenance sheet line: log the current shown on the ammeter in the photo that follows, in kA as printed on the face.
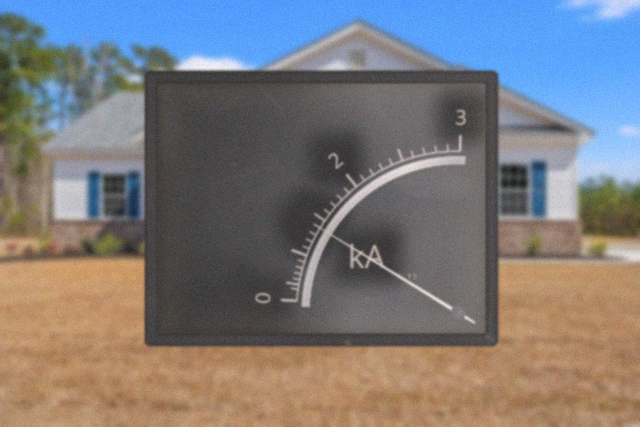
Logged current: 1.4 kA
